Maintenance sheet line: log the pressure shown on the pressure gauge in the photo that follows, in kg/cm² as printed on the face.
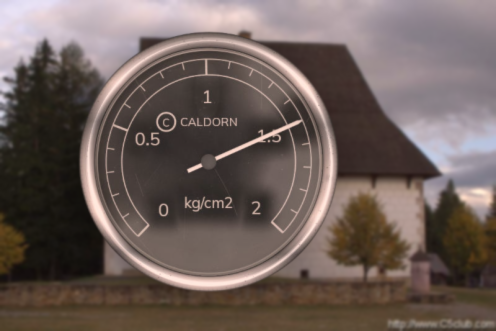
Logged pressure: 1.5 kg/cm²
